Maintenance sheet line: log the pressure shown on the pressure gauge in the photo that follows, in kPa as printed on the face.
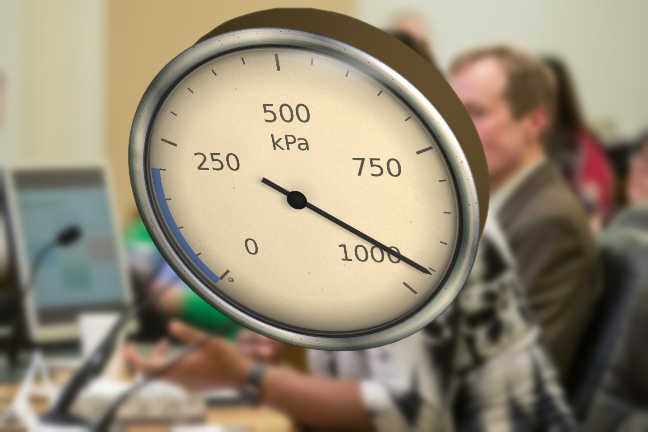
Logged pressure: 950 kPa
